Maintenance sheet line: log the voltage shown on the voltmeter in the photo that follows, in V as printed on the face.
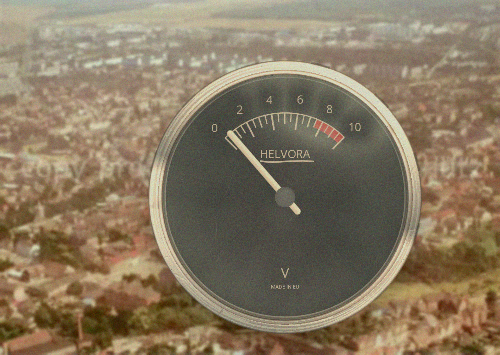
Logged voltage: 0.5 V
